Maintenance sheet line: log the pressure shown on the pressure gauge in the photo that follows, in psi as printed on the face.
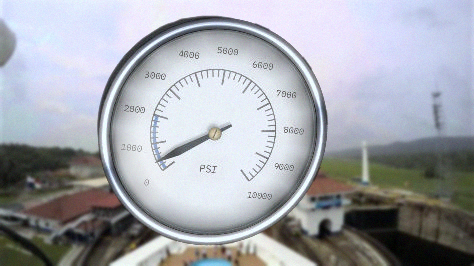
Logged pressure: 400 psi
